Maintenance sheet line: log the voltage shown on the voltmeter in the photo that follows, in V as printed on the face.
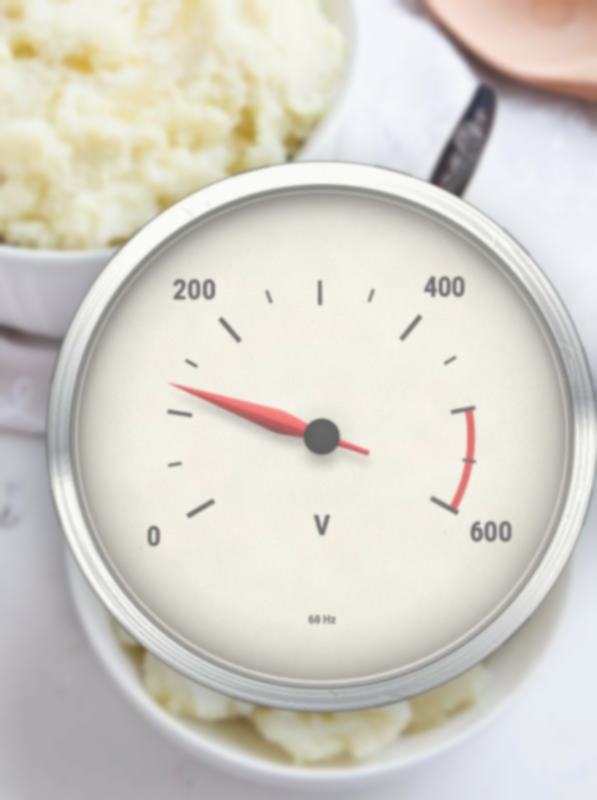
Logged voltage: 125 V
